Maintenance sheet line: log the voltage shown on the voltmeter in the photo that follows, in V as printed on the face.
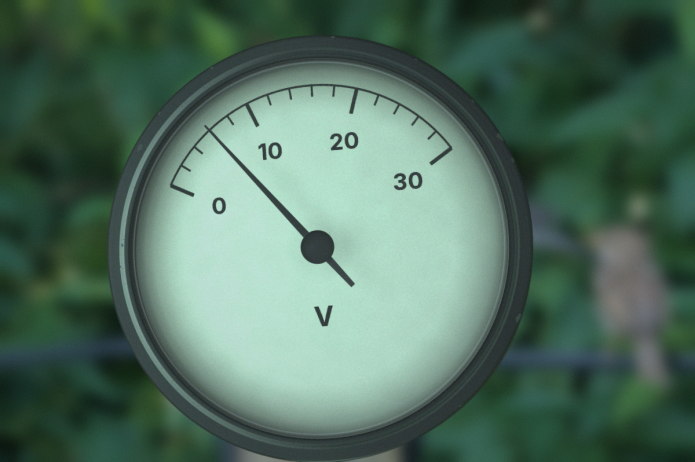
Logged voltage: 6 V
